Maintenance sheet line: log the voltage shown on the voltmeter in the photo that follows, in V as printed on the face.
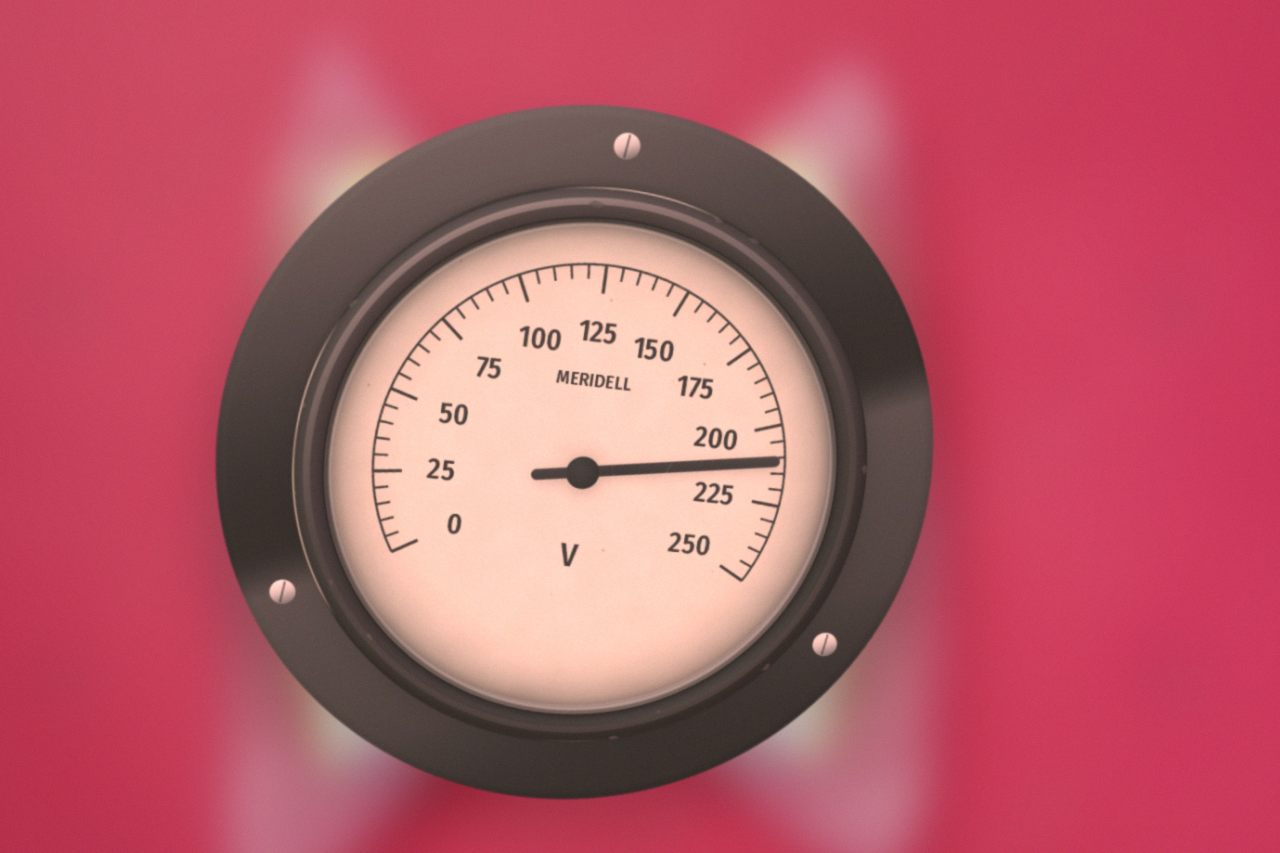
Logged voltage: 210 V
